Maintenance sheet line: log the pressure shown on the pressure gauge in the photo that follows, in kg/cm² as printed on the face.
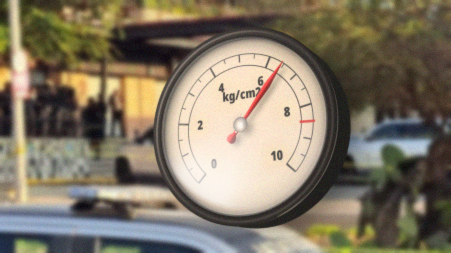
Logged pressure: 6.5 kg/cm²
